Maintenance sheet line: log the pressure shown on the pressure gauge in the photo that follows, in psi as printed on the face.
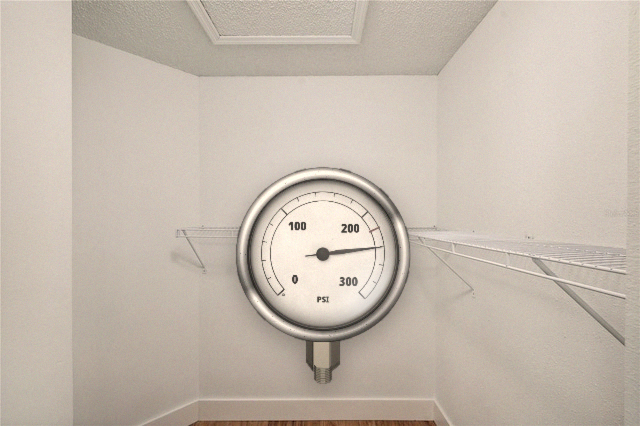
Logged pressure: 240 psi
